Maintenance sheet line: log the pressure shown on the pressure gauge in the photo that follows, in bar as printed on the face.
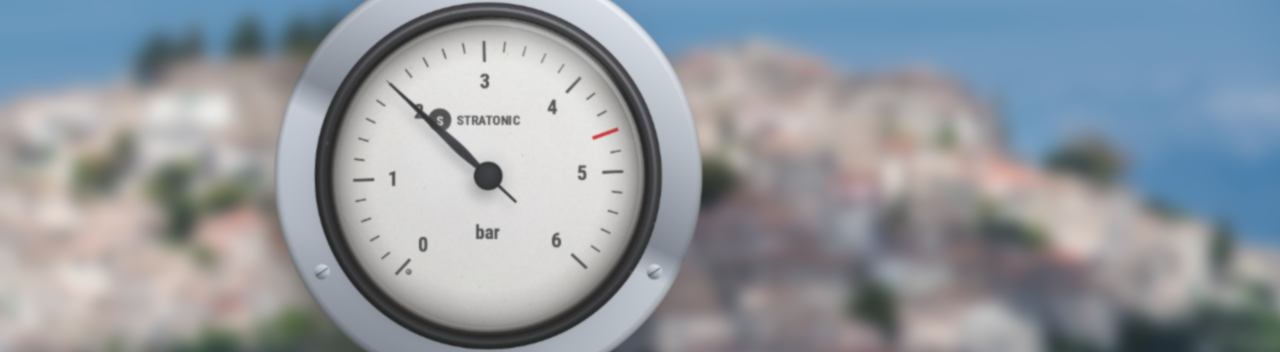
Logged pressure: 2 bar
